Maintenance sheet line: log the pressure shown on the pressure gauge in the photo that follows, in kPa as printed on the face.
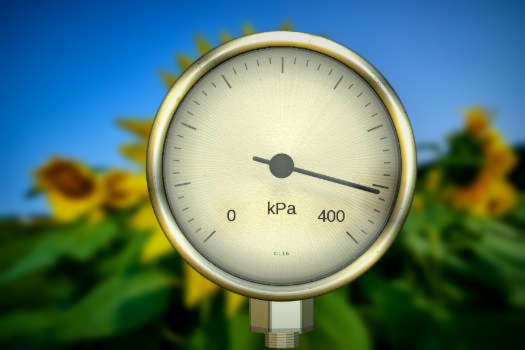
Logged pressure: 355 kPa
